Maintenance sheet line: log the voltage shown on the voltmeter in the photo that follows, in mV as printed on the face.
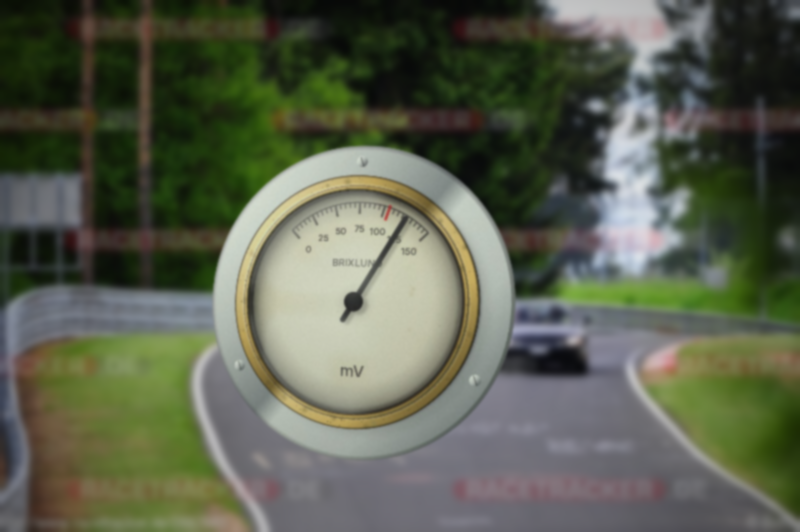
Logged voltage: 125 mV
